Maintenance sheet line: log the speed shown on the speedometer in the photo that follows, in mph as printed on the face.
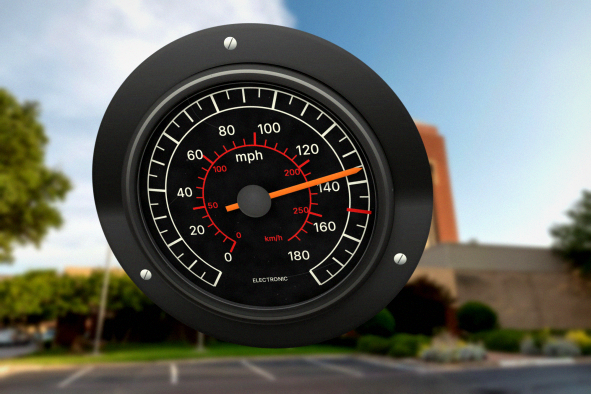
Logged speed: 135 mph
